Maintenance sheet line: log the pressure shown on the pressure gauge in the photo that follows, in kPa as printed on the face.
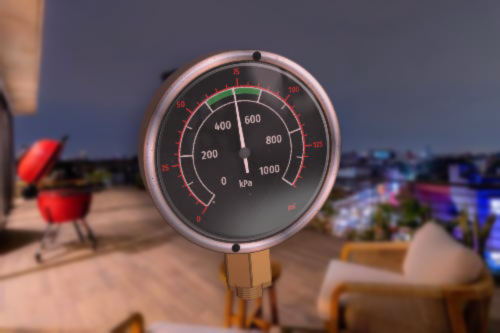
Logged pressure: 500 kPa
